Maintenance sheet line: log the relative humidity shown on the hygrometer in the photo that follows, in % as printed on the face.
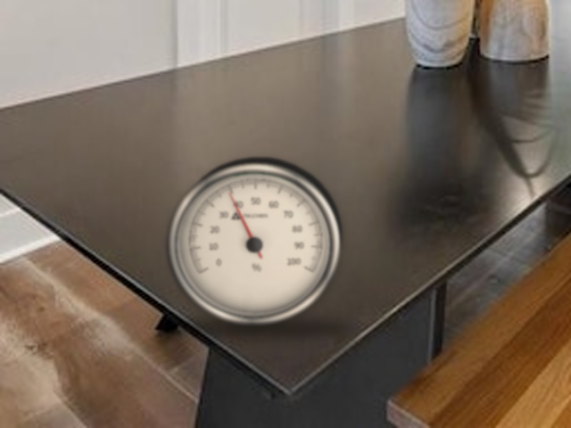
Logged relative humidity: 40 %
